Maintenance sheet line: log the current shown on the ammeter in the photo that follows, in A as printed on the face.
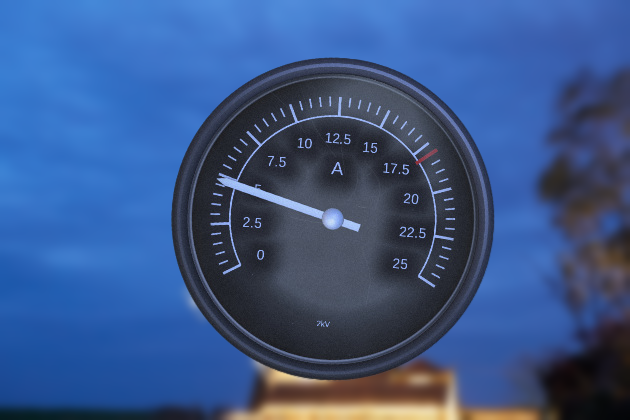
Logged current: 4.75 A
